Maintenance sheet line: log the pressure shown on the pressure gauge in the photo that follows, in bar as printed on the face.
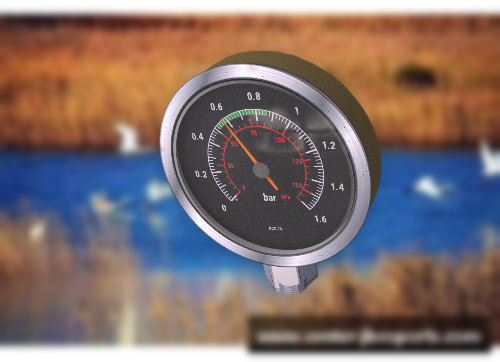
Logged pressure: 0.6 bar
